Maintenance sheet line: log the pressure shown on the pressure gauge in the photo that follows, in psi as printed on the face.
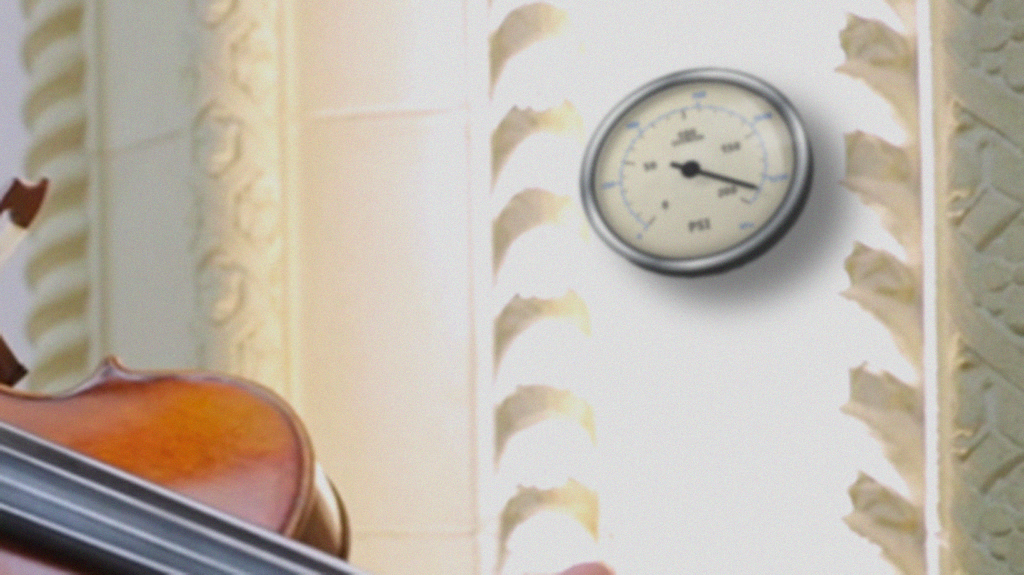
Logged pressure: 190 psi
